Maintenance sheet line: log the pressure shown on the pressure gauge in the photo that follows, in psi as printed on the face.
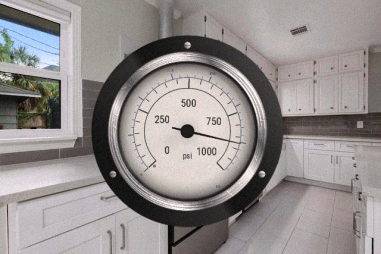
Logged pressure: 875 psi
